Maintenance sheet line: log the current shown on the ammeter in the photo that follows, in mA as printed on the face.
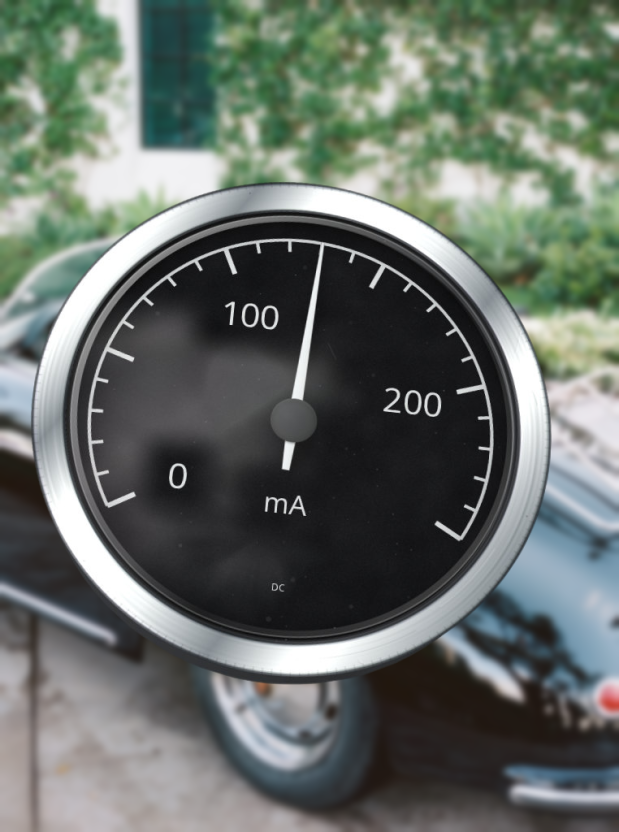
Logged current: 130 mA
